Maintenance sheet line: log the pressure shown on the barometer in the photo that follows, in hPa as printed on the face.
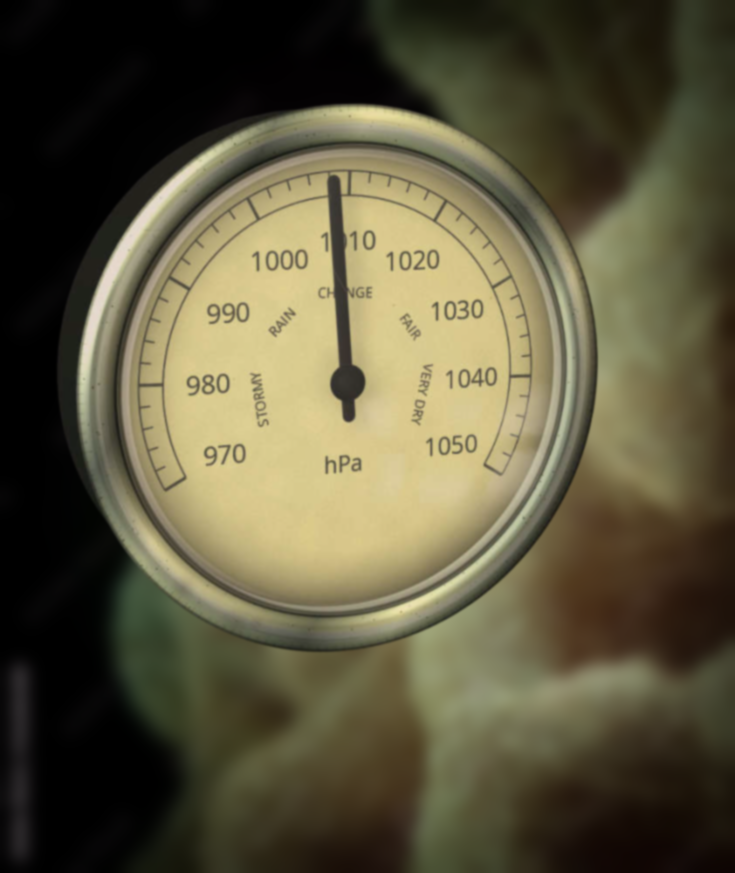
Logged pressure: 1008 hPa
